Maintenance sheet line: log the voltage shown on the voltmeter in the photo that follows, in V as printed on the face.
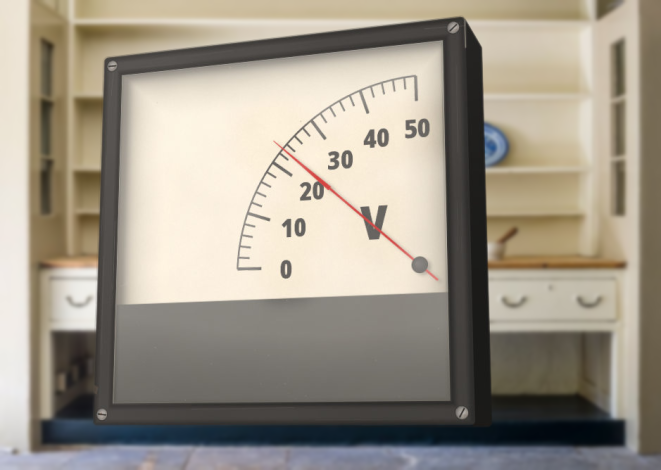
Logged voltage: 23 V
